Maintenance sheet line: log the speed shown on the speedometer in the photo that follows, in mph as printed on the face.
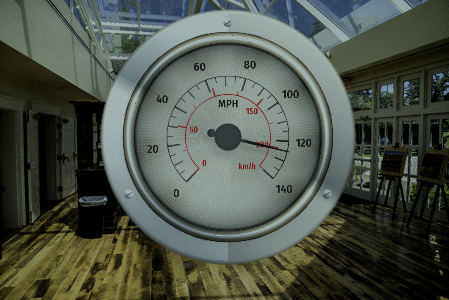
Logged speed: 125 mph
